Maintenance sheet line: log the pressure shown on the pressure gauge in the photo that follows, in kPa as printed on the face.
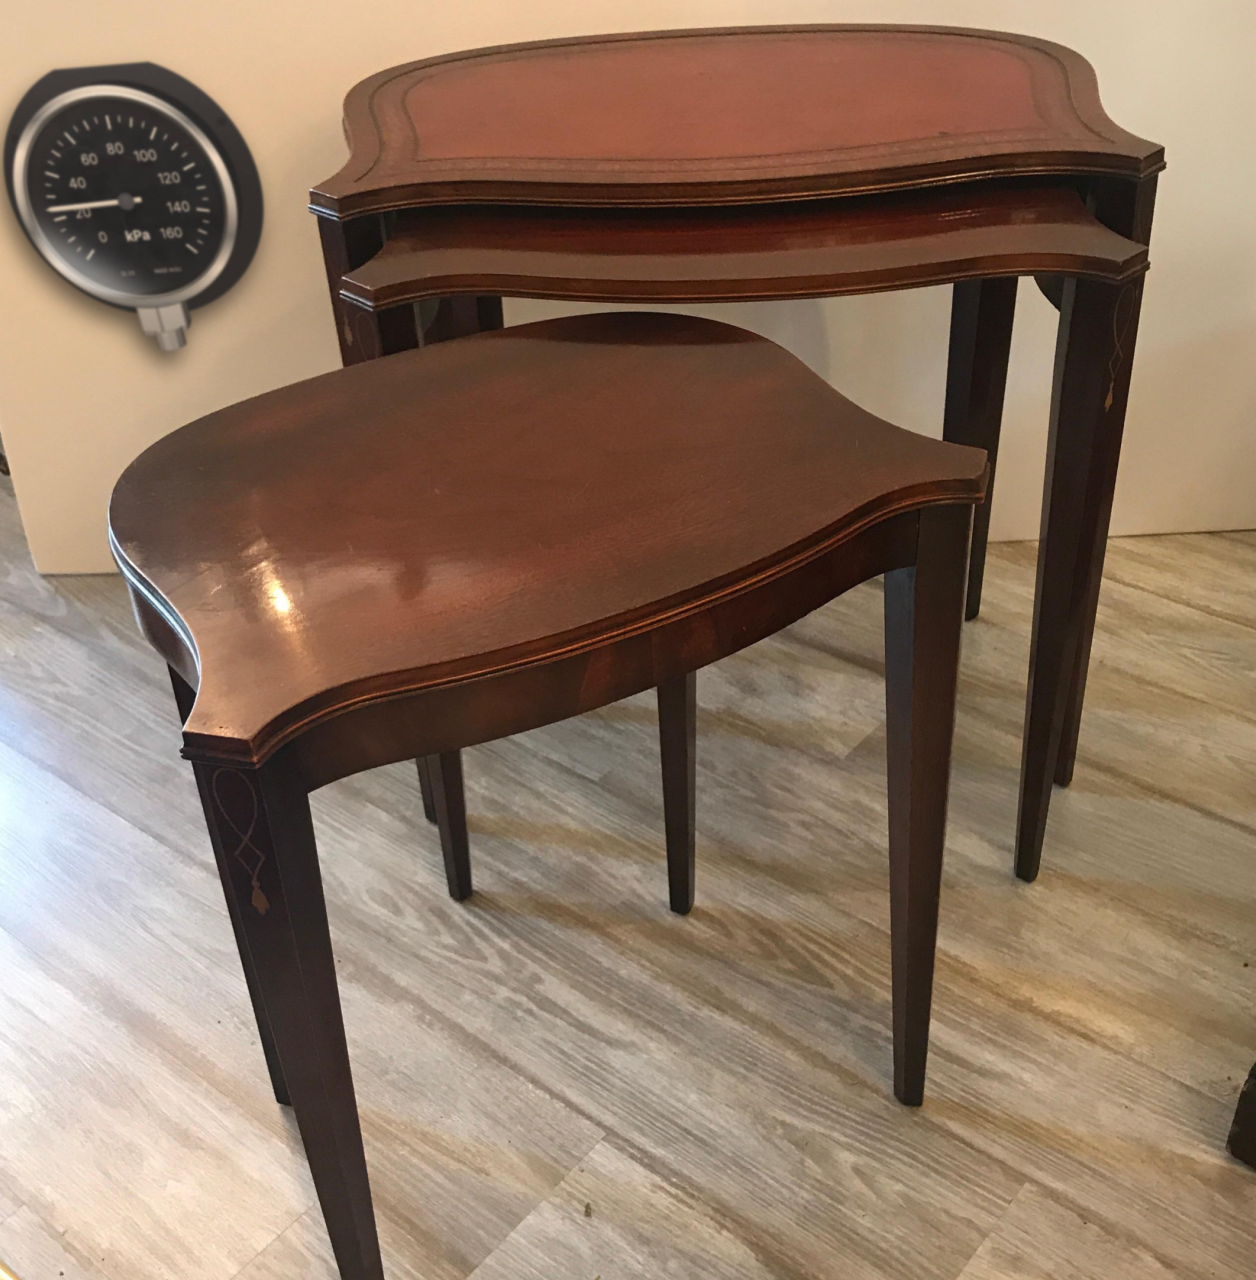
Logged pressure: 25 kPa
